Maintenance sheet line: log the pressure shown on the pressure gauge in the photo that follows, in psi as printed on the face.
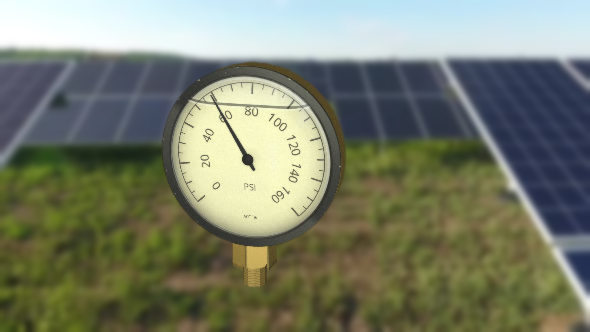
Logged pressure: 60 psi
